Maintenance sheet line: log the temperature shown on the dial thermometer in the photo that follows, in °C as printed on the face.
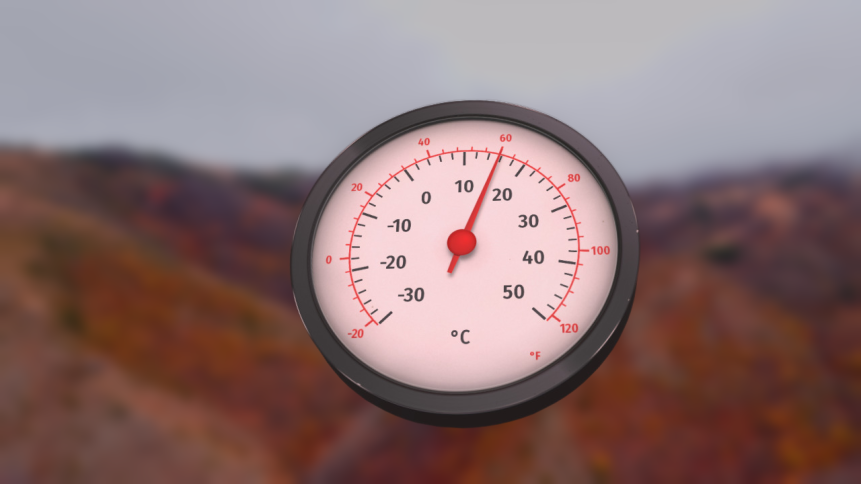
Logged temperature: 16 °C
